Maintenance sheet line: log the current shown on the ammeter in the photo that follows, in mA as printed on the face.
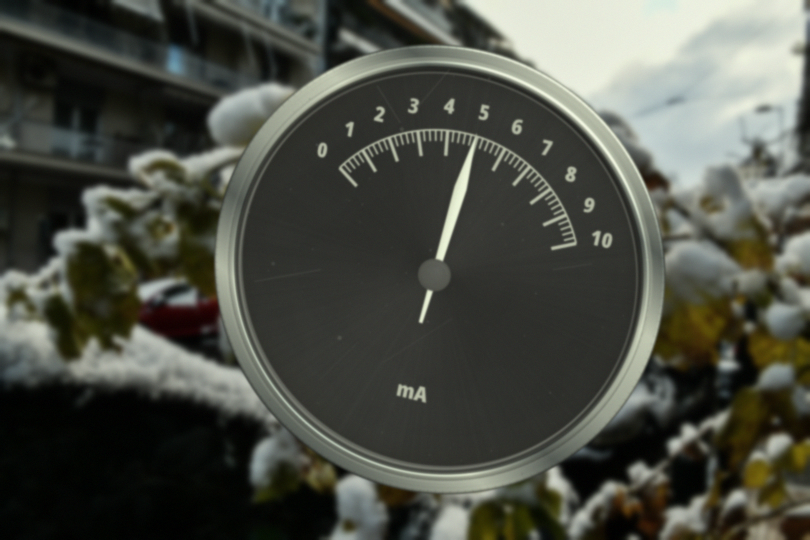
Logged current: 5 mA
